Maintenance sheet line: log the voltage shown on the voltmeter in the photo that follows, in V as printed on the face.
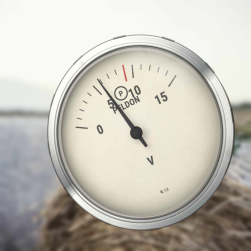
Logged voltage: 6 V
